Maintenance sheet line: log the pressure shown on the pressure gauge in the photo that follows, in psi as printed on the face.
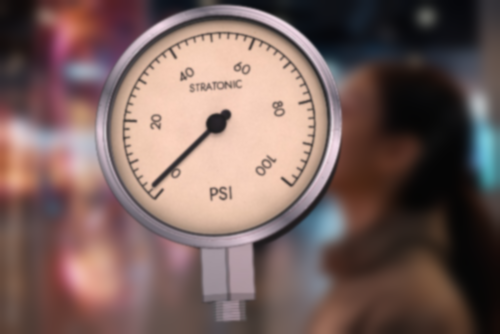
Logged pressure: 2 psi
